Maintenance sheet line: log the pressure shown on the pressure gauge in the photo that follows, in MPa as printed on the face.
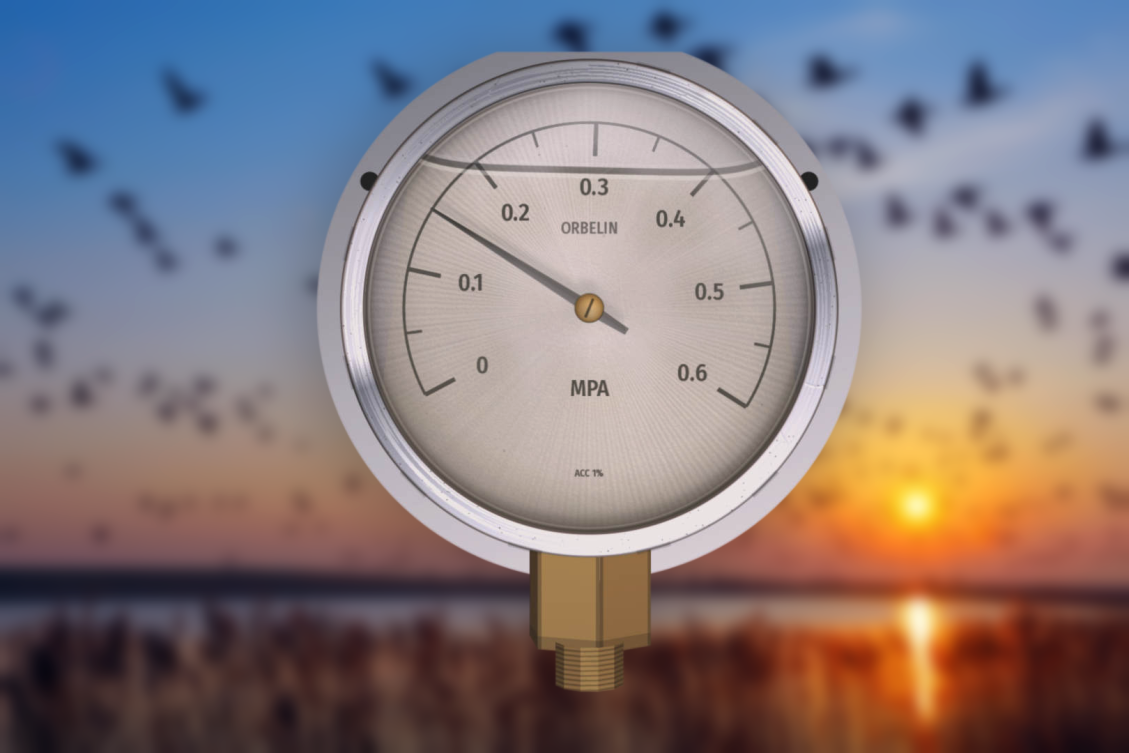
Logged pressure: 0.15 MPa
